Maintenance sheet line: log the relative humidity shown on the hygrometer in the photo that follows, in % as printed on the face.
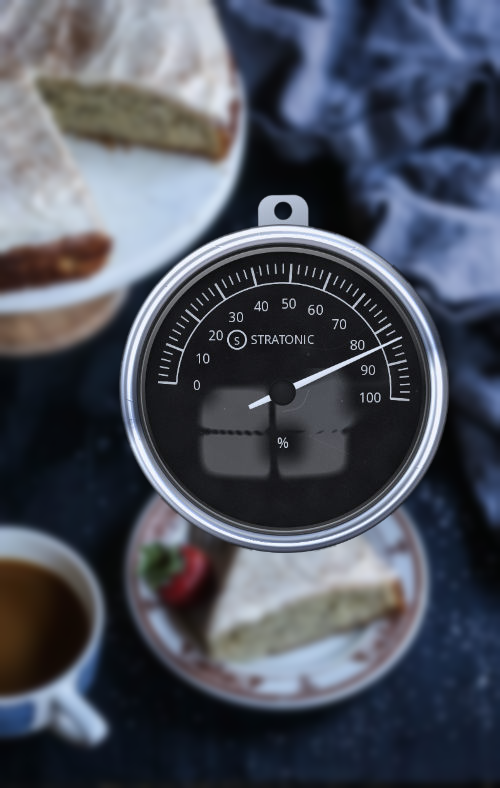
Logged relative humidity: 84 %
